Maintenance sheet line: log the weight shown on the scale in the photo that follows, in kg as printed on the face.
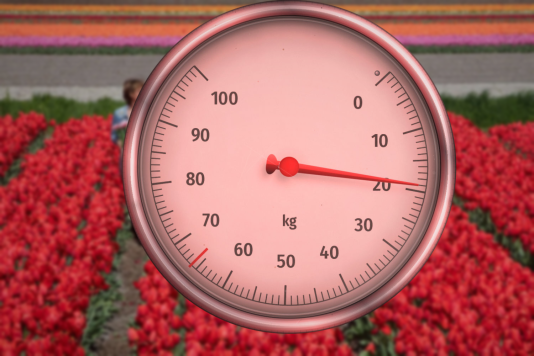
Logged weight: 19 kg
